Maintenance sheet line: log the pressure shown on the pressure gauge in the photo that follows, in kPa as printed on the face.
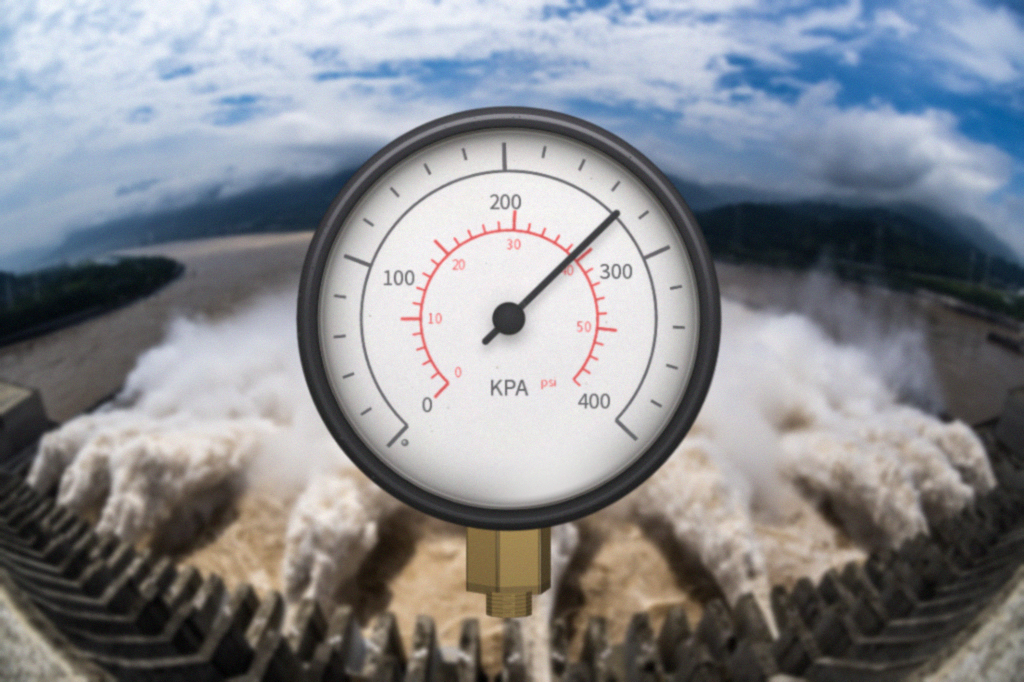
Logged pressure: 270 kPa
